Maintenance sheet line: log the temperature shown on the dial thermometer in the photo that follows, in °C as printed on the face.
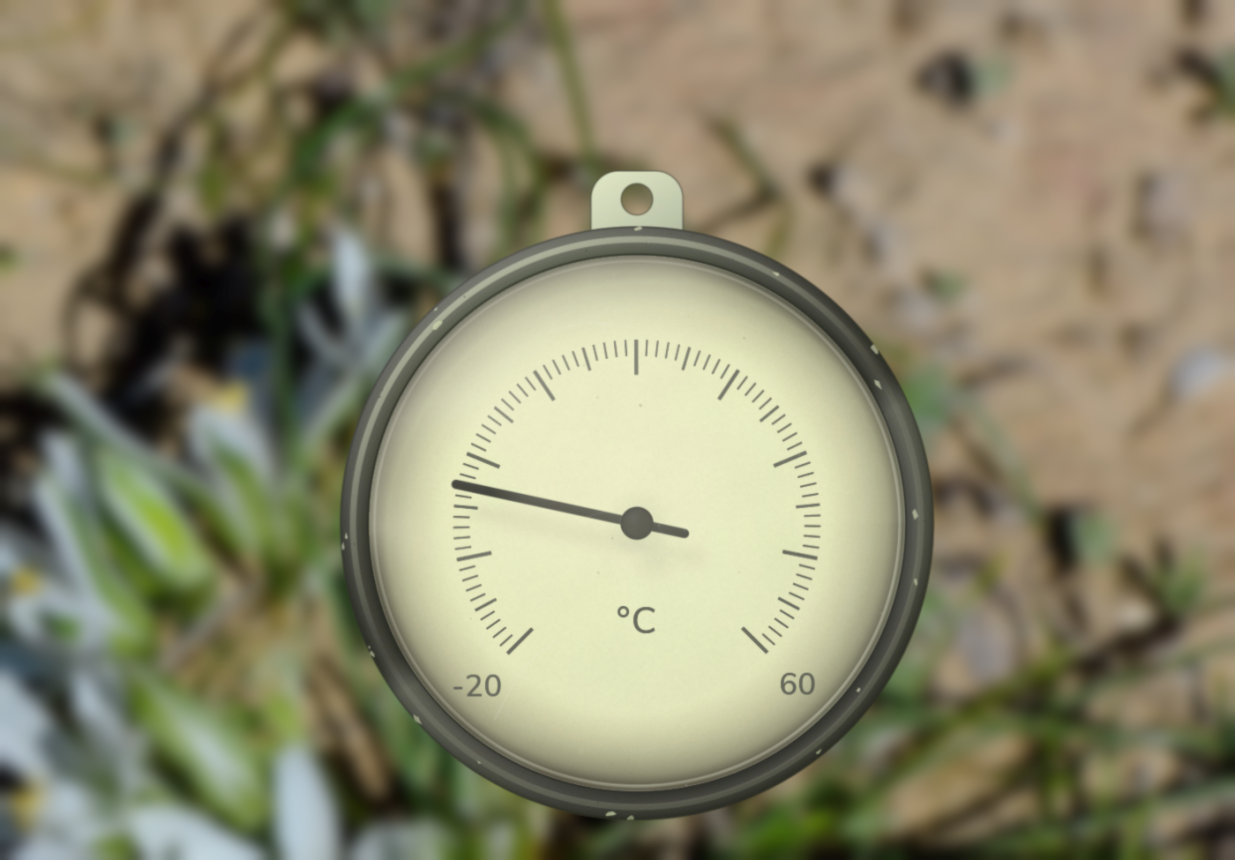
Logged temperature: -3 °C
